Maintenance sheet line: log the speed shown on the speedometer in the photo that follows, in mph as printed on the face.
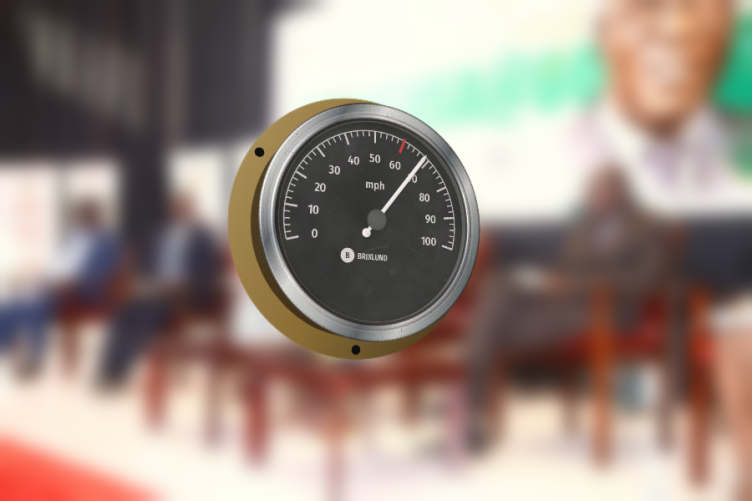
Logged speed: 68 mph
